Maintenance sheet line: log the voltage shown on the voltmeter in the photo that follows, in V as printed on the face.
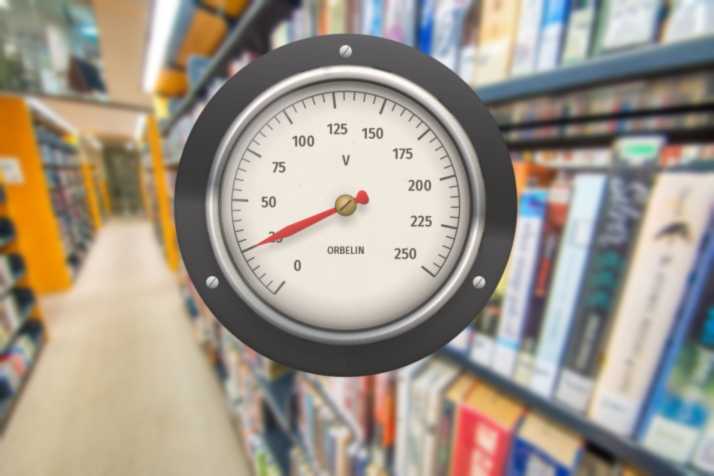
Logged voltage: 25 V
